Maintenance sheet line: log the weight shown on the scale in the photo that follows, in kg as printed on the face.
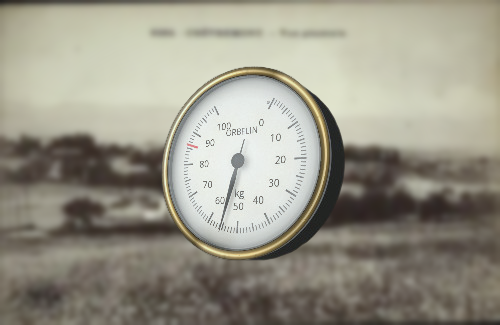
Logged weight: 55 kg
